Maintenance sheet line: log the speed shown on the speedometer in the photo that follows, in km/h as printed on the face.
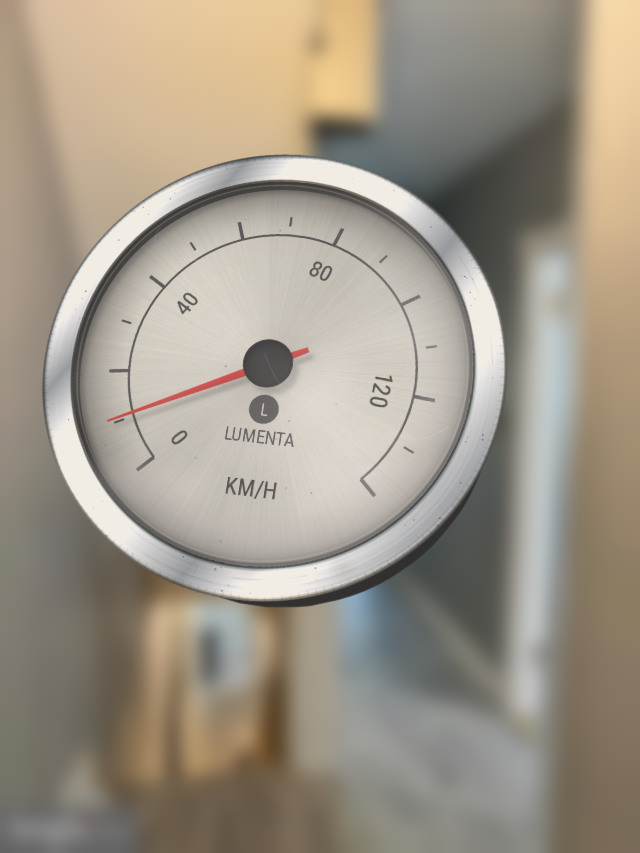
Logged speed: 10 km/h
